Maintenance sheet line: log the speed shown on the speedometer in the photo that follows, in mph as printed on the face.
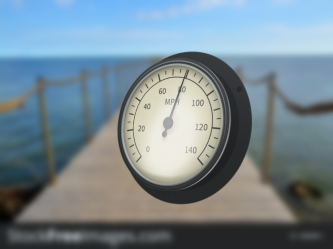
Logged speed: 80 mph
